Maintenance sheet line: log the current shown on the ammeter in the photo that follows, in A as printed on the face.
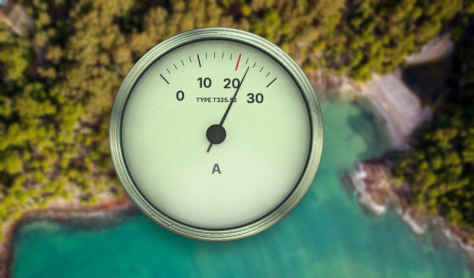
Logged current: 23 A
